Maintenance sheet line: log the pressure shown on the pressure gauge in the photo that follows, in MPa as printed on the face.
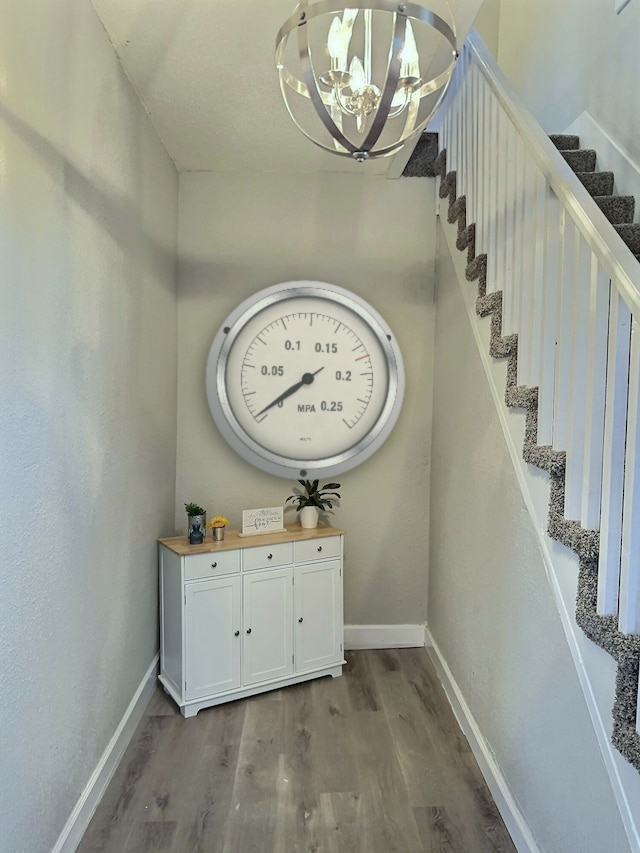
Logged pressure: 0.005 MPa
